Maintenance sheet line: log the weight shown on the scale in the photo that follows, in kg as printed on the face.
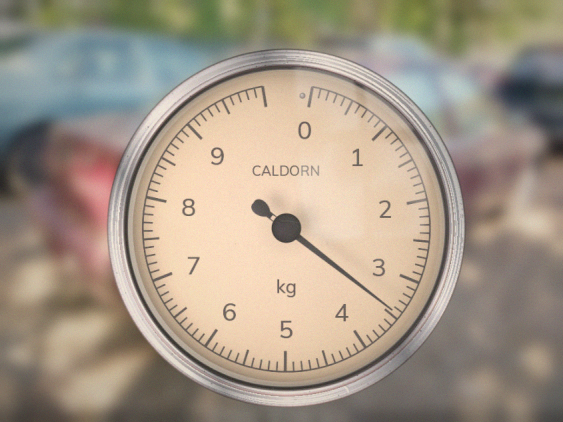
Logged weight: 3.45 kg
